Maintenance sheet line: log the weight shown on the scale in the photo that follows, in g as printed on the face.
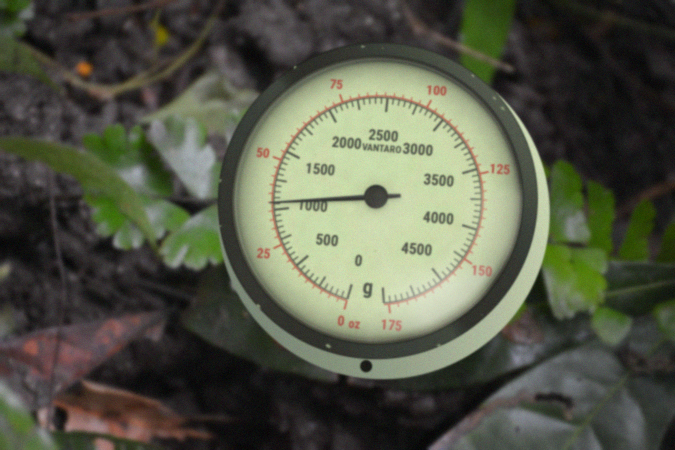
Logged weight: 1050 g
